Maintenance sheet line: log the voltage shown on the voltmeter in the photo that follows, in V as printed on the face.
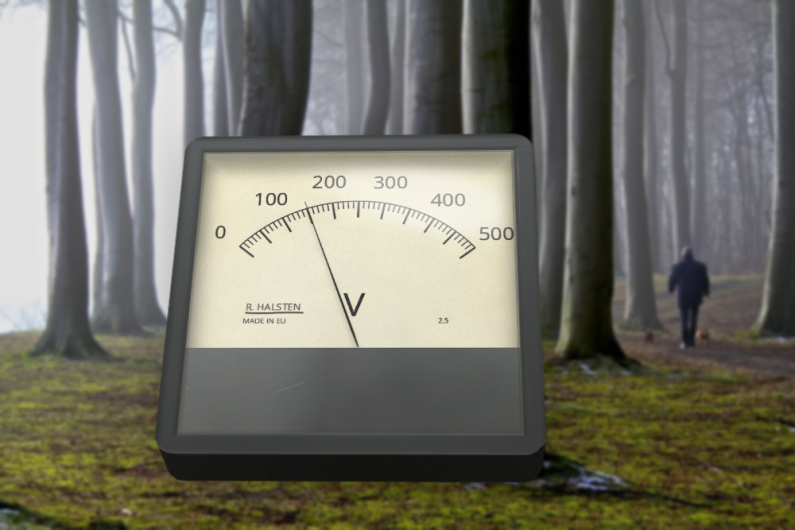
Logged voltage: 150 V
